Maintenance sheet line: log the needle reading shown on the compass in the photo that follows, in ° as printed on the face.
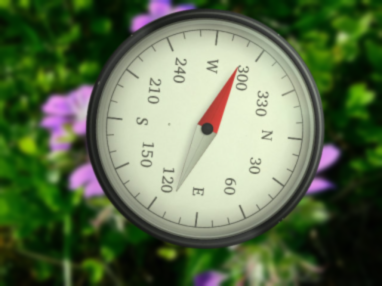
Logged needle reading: 290 °
